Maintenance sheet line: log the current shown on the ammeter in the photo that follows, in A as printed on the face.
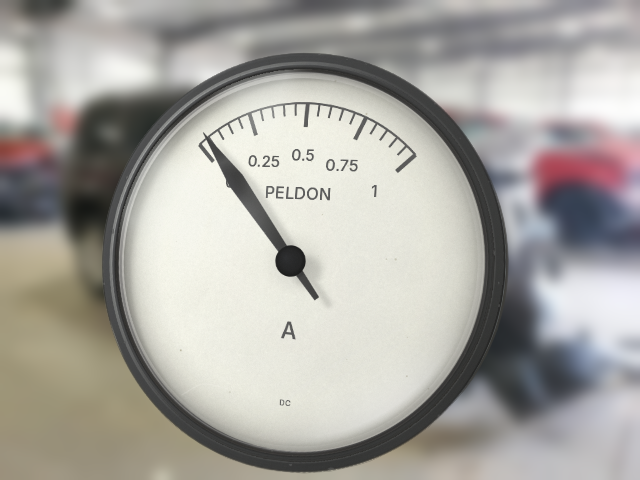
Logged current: 0.05 A
